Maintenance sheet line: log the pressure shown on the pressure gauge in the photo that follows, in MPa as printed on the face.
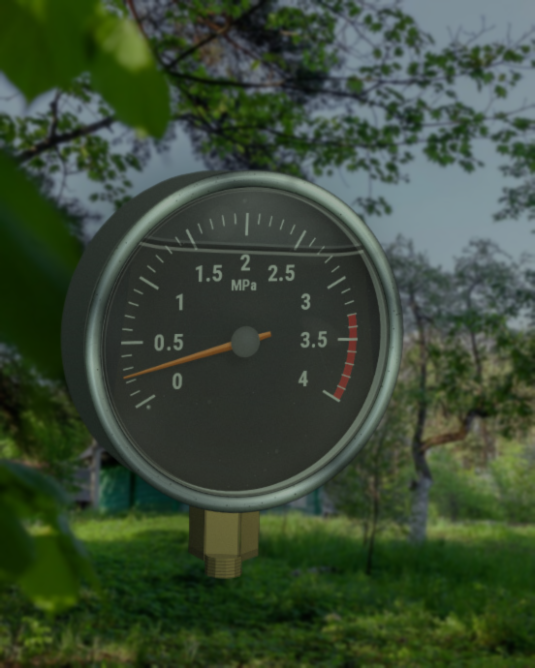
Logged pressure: 0.25 MPa
